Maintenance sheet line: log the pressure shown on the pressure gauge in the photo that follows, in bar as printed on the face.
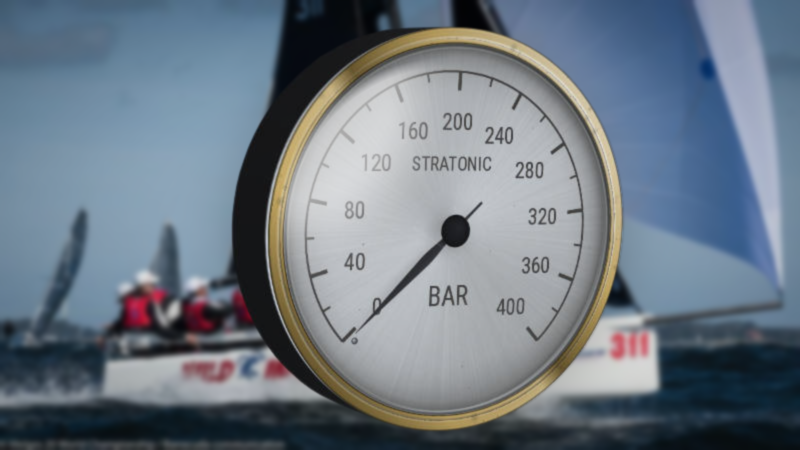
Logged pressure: 0 bar
